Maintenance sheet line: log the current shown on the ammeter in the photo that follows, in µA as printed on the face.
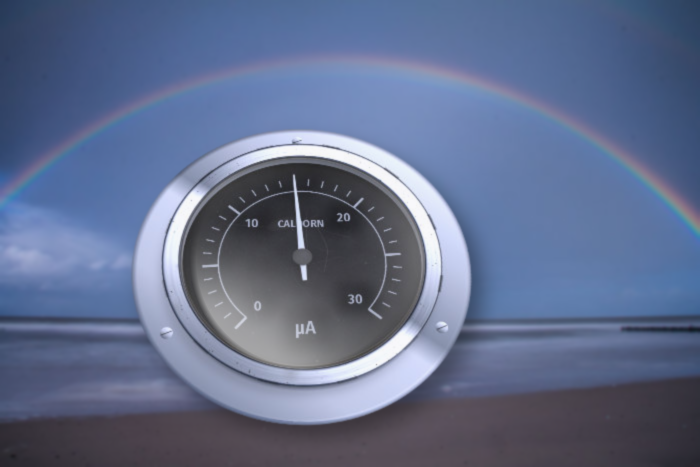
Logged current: 15 µA
